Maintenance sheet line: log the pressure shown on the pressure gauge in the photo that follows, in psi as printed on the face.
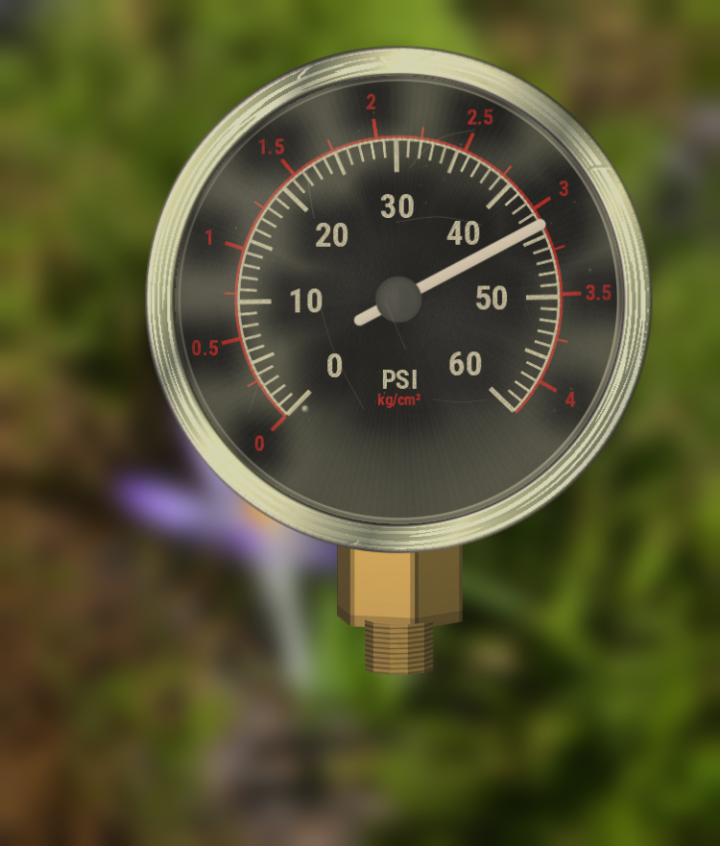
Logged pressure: 44 psi
